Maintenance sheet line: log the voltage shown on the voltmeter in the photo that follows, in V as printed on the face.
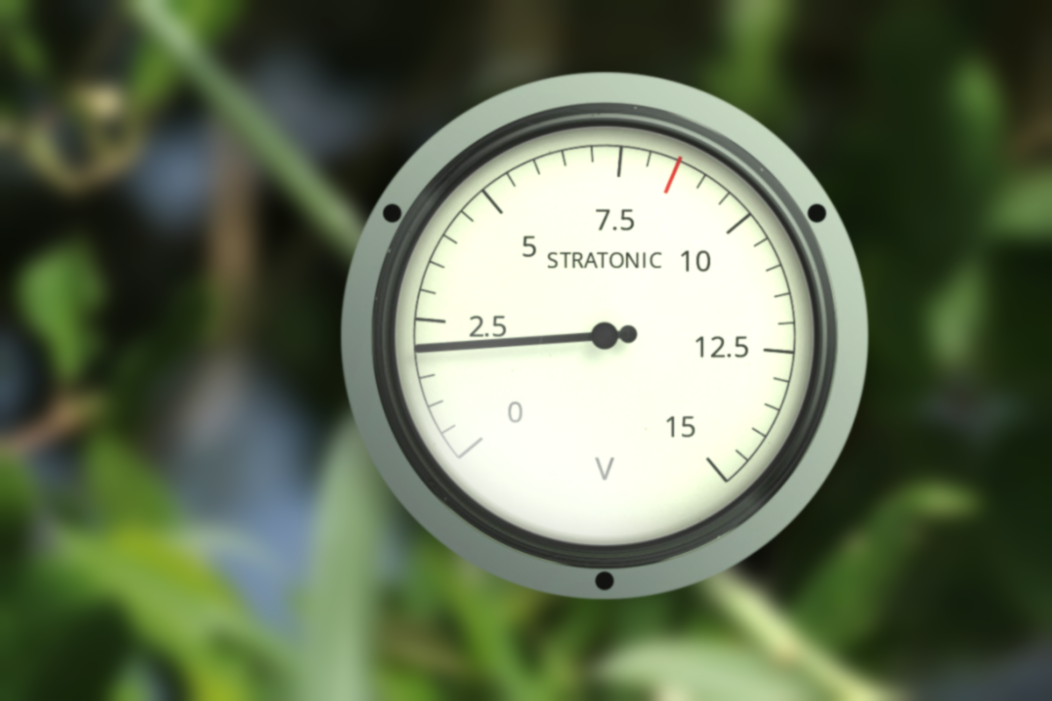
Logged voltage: 2 V
